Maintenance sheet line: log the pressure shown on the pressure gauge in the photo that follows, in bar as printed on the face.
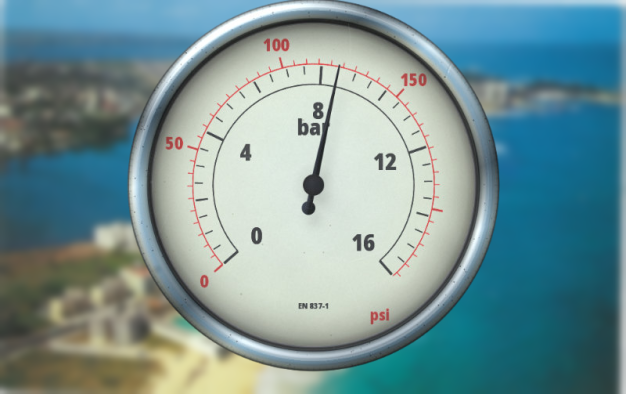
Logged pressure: 8.5 bar
